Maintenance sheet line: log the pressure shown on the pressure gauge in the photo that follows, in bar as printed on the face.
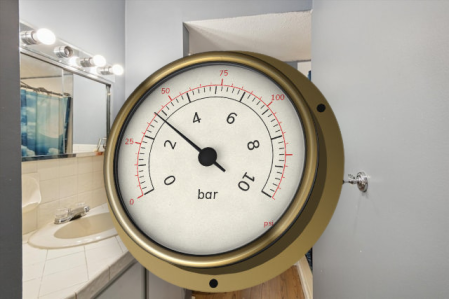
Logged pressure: 2.8 bar
